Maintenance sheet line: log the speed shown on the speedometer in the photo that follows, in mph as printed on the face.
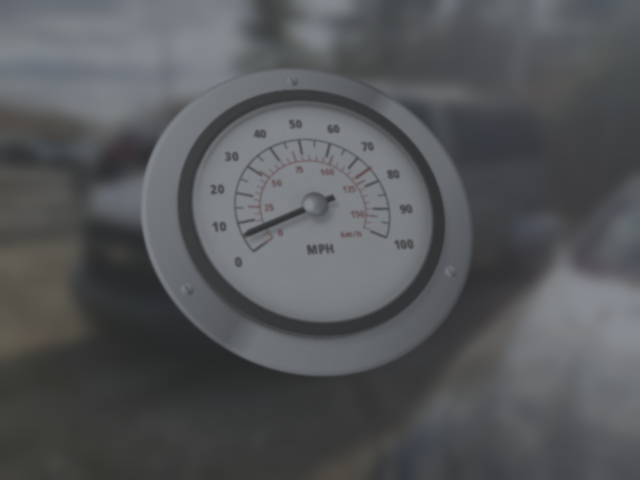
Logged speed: 5 mph
